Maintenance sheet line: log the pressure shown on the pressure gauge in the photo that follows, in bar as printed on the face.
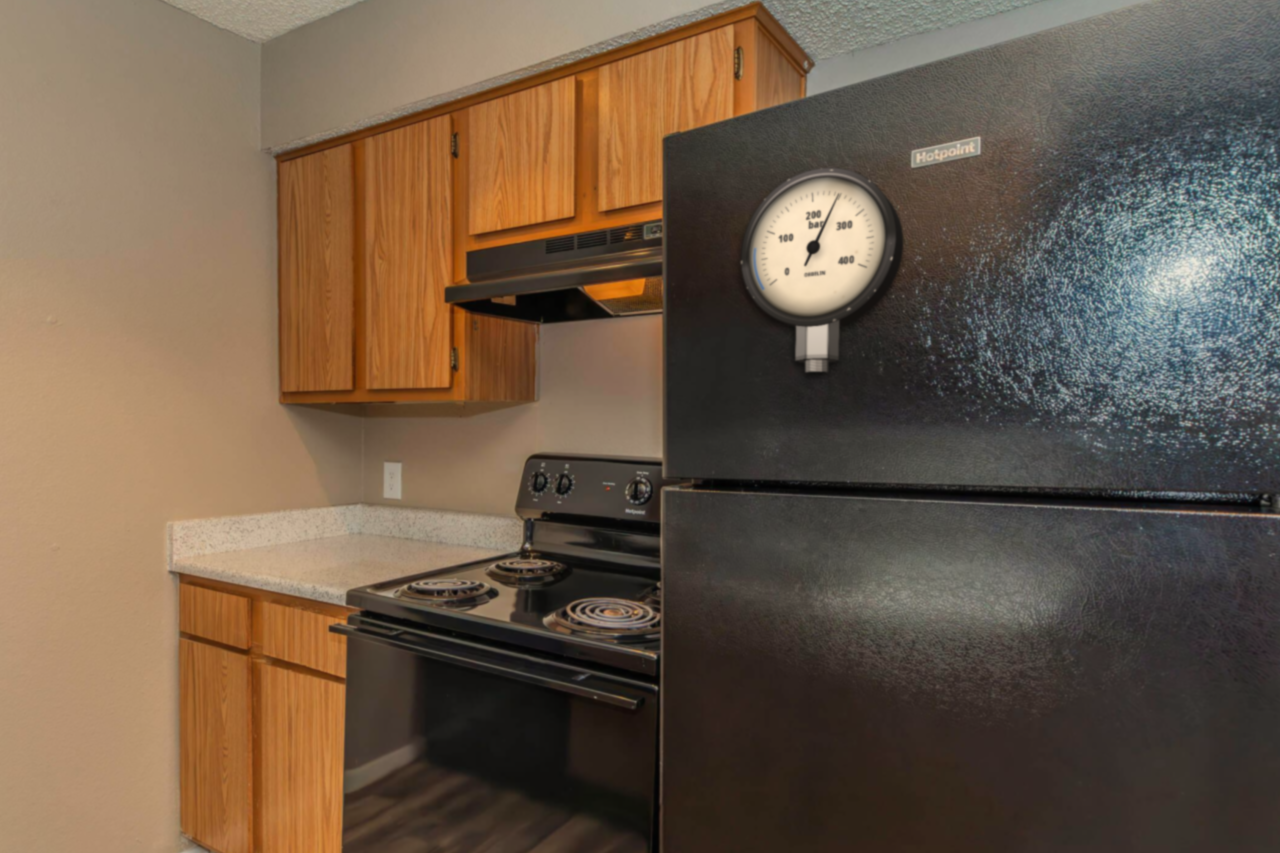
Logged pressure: 250 bar
